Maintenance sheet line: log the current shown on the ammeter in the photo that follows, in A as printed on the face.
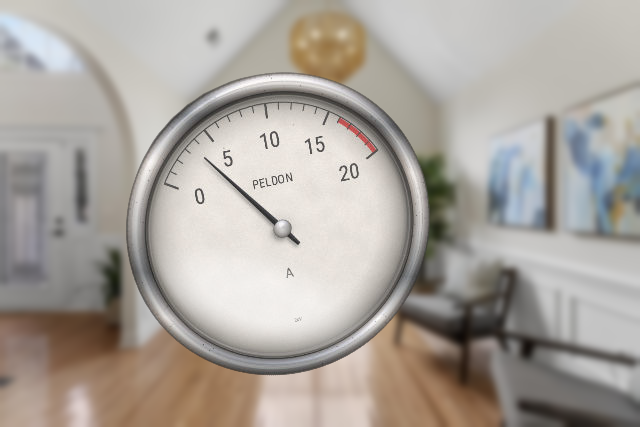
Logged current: 3.5 A
